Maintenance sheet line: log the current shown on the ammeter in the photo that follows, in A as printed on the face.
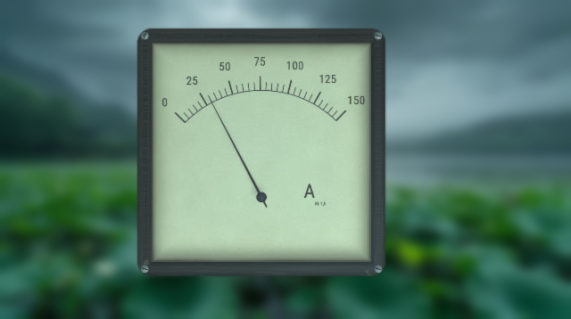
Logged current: 30 A
